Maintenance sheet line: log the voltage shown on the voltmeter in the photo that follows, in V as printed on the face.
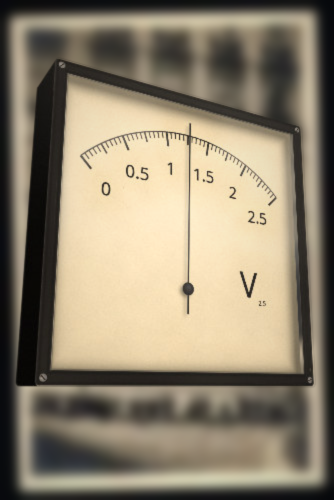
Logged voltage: 1.25 V
